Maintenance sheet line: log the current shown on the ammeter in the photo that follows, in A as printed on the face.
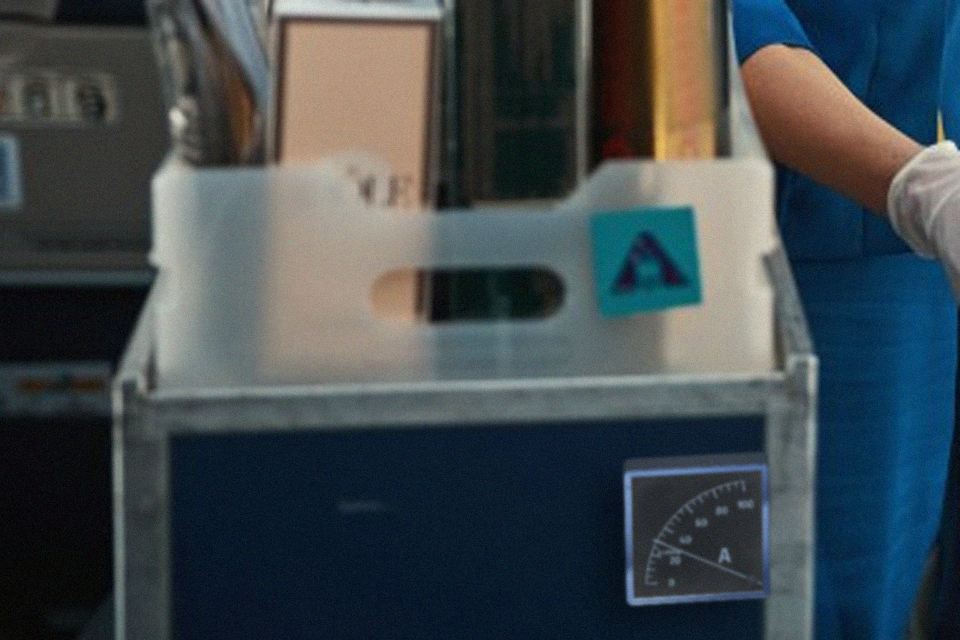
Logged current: 30 A
